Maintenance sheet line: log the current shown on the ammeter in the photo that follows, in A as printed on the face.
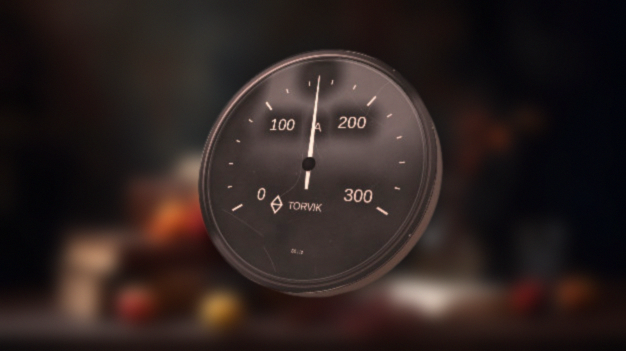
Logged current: 150 A
